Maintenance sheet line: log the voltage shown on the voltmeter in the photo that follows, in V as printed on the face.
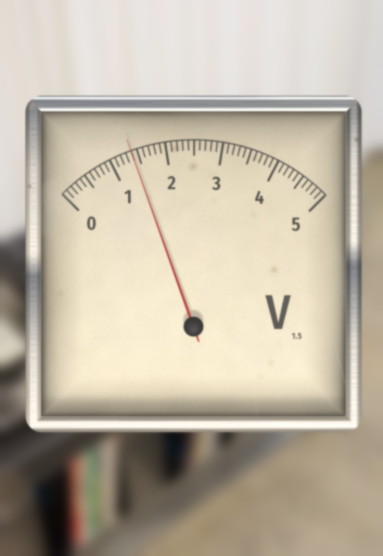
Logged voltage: 1.4 V
